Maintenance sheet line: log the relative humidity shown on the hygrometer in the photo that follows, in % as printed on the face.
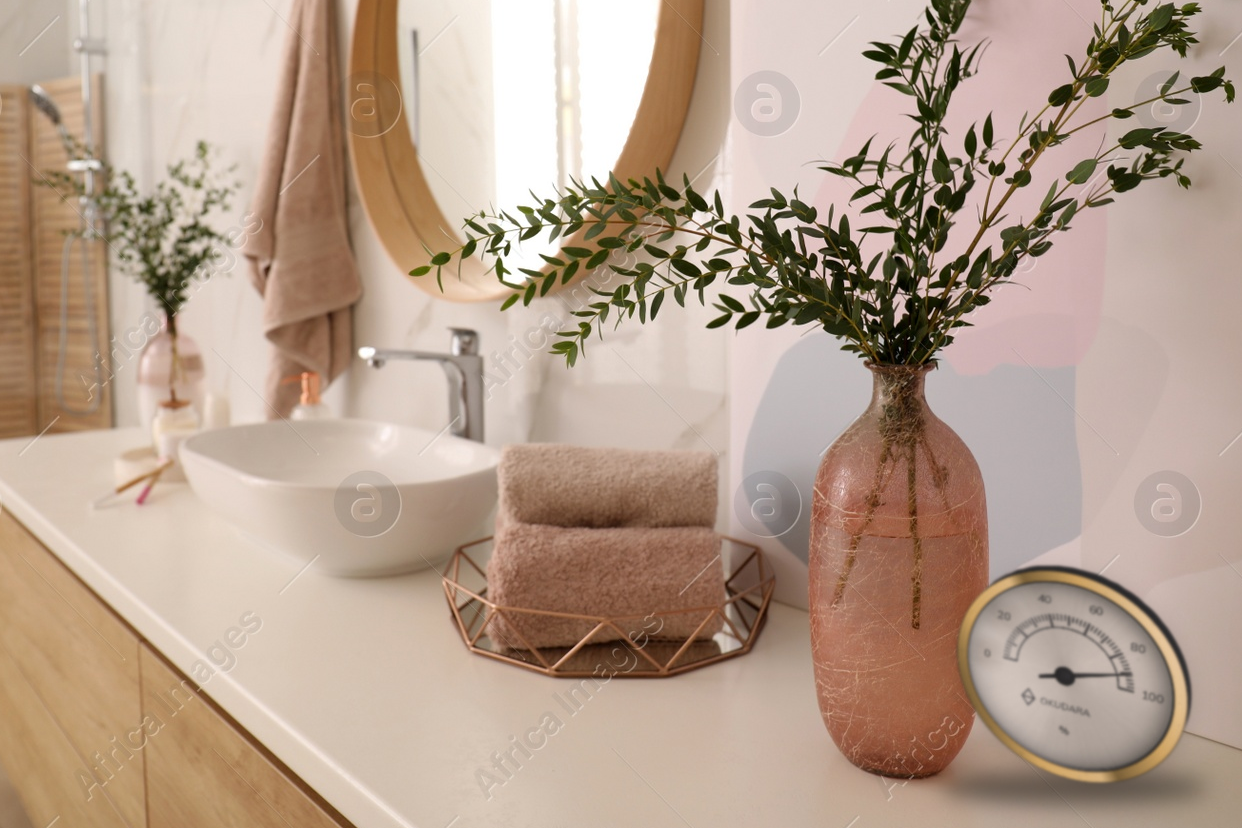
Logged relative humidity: 90 %
